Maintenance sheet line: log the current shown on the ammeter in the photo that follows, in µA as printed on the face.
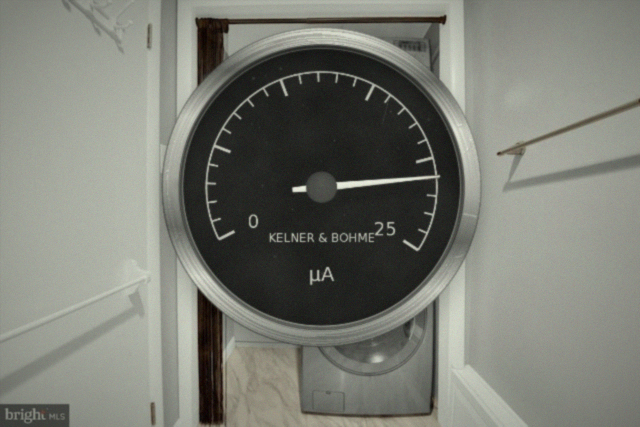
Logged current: 21 µA
